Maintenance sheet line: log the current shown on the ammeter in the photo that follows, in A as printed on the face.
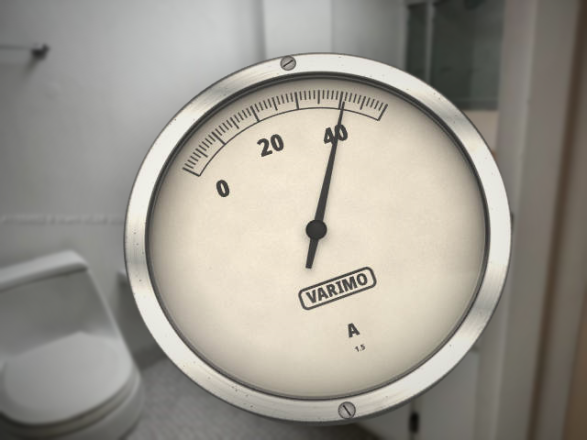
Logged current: 41 A
